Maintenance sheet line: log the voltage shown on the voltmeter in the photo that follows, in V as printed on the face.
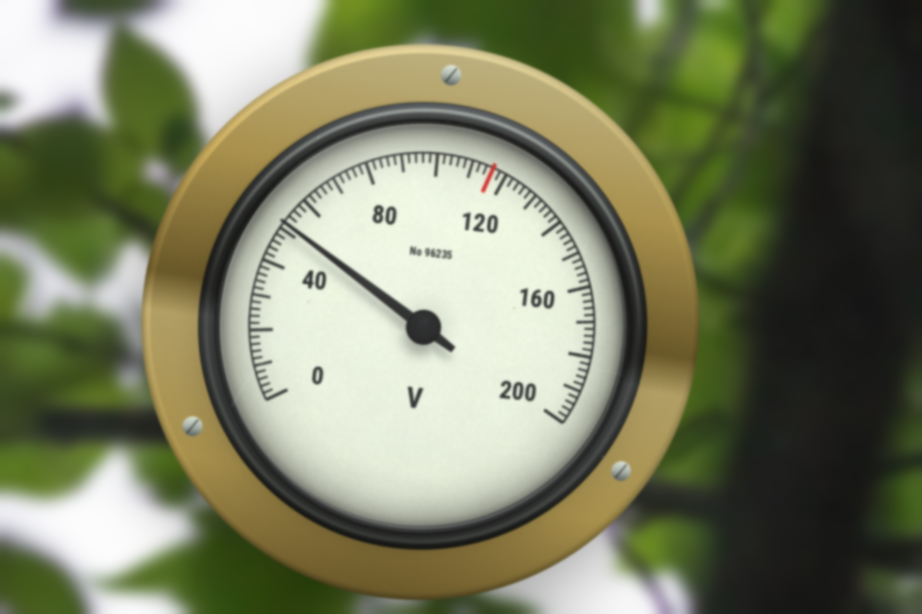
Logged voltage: 52 V
